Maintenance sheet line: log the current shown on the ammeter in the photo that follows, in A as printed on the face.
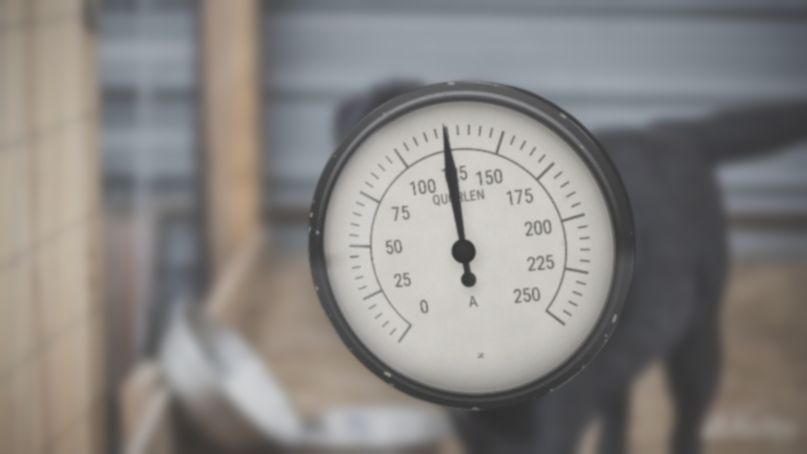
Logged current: 125 A
